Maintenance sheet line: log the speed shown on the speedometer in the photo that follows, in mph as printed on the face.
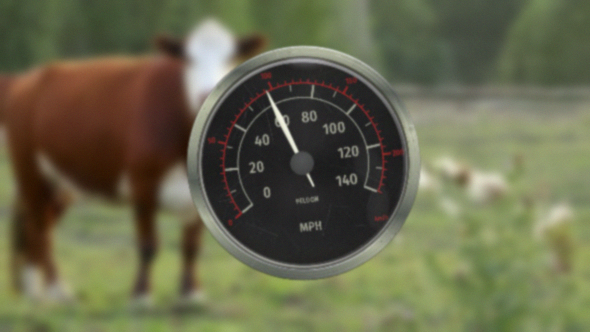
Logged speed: 60 mph
